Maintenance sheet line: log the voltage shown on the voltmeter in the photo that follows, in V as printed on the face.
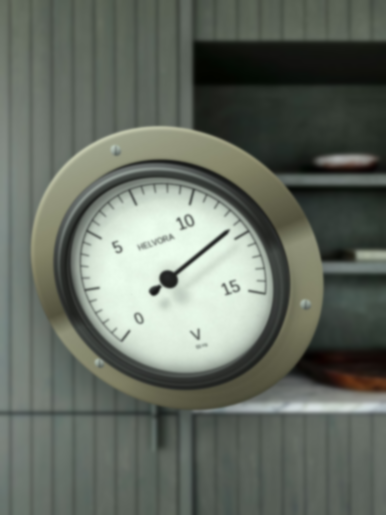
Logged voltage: 12 V
